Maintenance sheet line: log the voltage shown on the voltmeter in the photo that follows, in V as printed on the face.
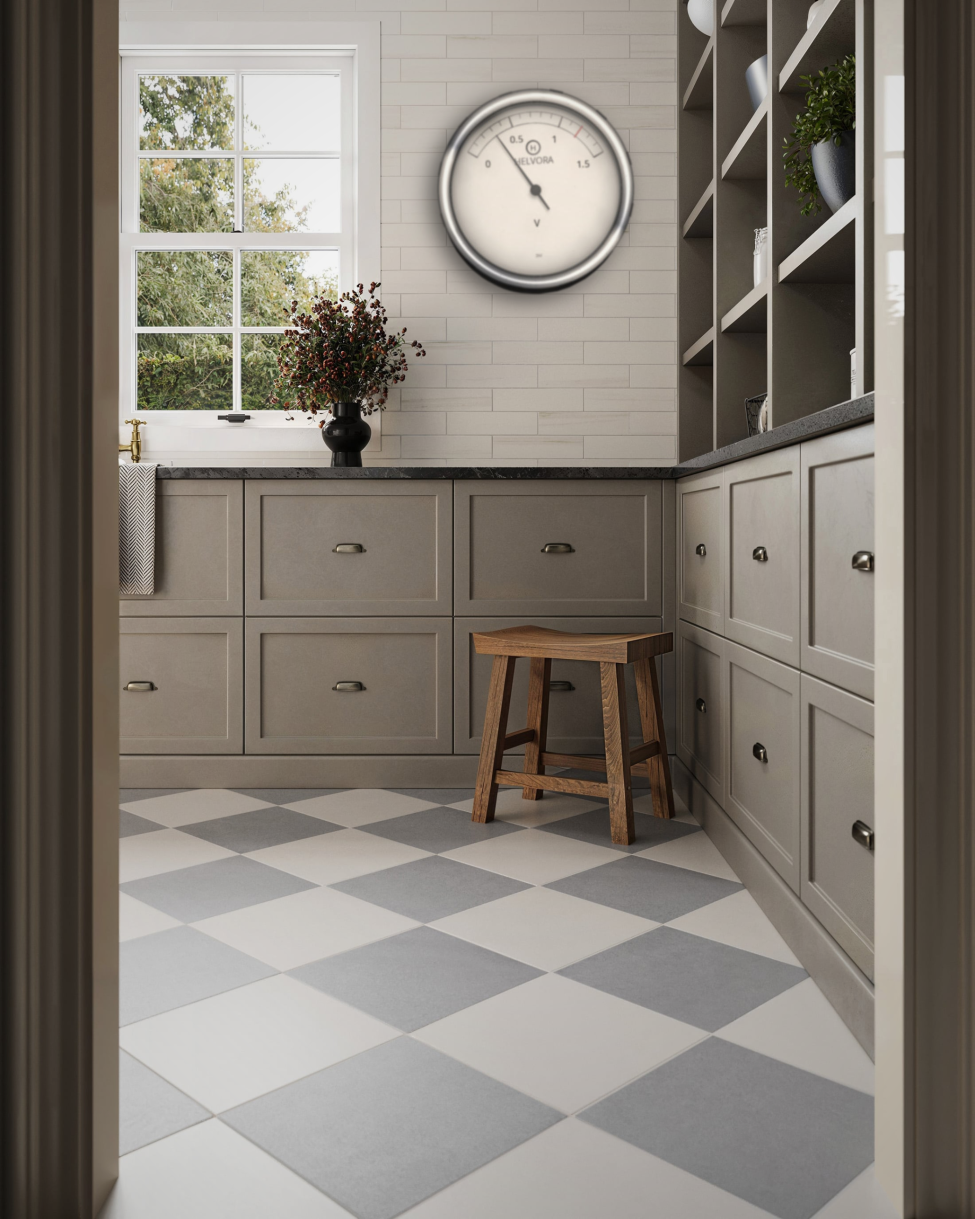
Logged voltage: 0.3 V
